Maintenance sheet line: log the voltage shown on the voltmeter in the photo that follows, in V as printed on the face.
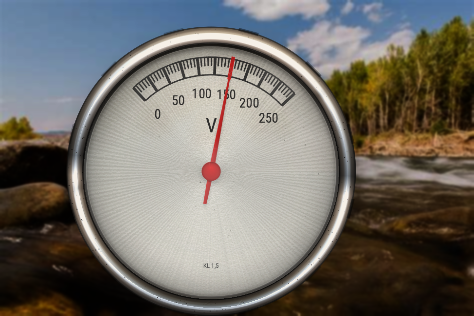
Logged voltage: 150 V
